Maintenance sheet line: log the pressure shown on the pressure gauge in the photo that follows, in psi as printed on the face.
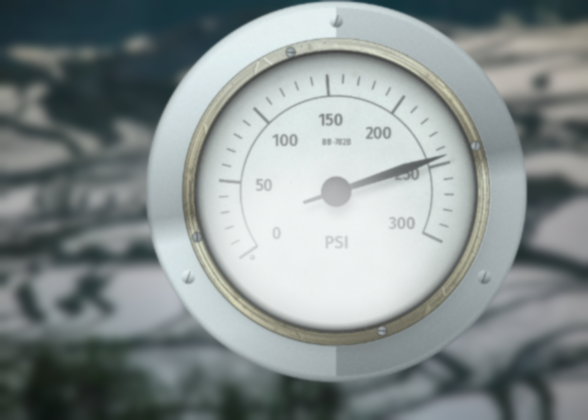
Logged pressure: 245 psi
